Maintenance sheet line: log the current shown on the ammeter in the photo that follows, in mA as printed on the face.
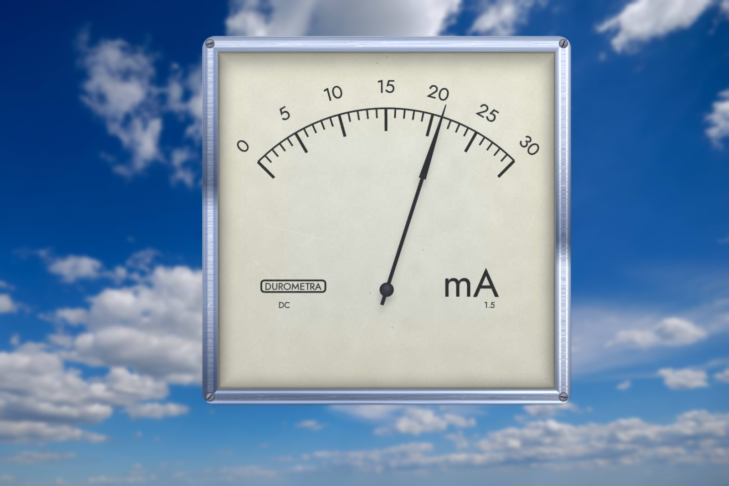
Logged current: 21 mA
